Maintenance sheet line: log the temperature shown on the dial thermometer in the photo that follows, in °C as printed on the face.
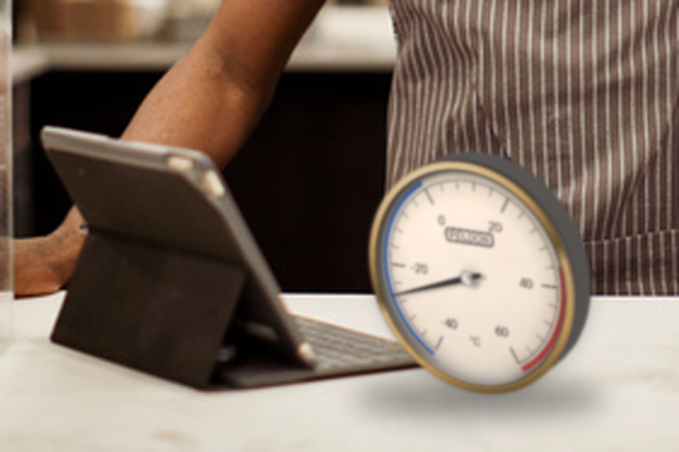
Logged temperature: -26 °C
